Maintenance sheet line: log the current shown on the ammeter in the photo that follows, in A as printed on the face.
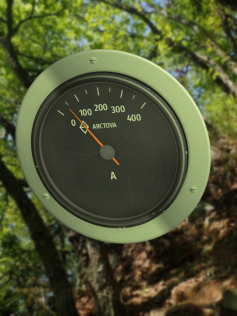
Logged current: 50 A
